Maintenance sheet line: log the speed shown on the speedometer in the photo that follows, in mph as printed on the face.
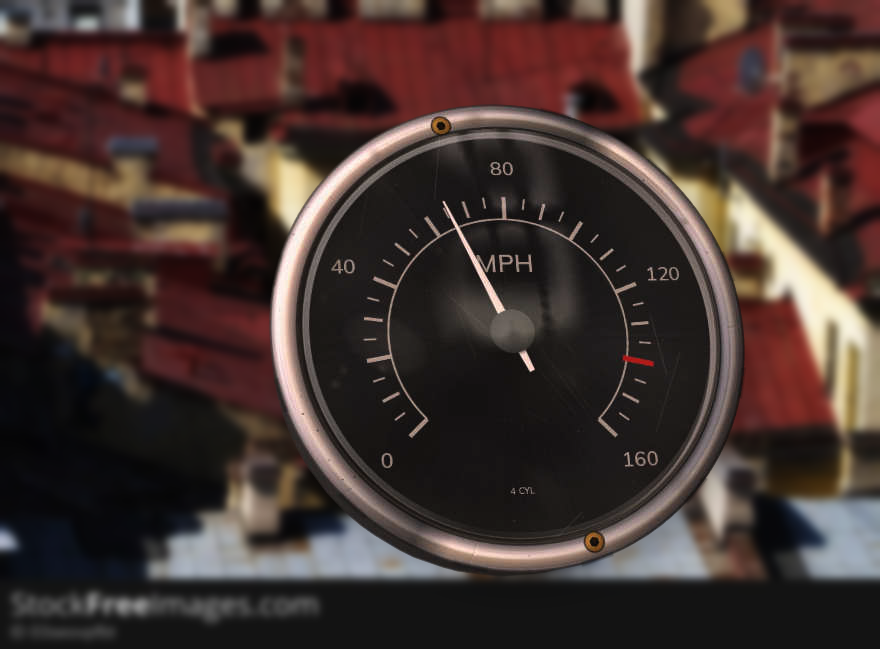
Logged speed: 65 mph
